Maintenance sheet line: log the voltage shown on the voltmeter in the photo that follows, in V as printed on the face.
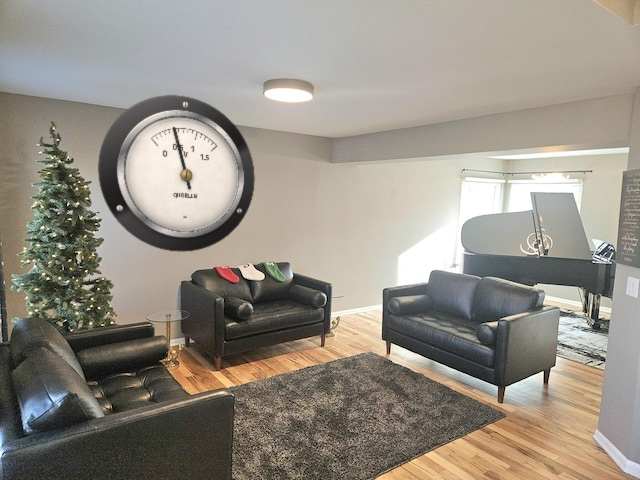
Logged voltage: 0.5 V
